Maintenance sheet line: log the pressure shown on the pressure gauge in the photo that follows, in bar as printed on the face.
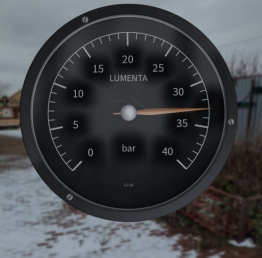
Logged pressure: 33 bar
